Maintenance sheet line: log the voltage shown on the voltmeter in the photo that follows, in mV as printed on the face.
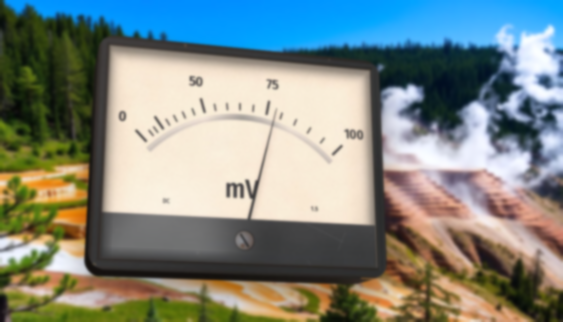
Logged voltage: 77.5 mV
